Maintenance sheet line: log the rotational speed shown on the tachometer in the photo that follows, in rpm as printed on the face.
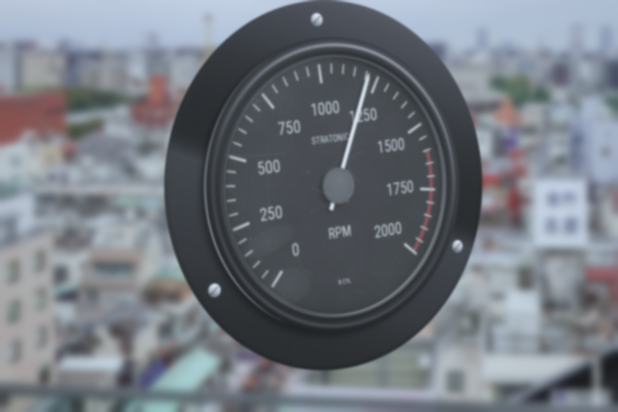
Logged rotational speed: 1200 rpm
